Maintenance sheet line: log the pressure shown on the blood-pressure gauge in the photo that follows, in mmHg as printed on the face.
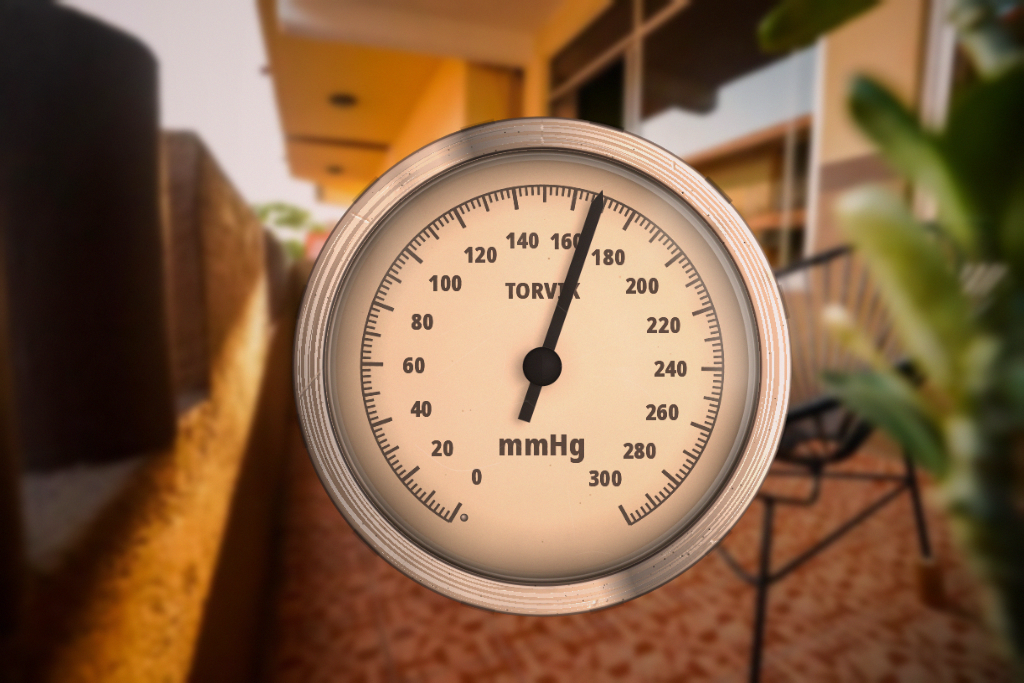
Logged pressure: 168 mmHg
